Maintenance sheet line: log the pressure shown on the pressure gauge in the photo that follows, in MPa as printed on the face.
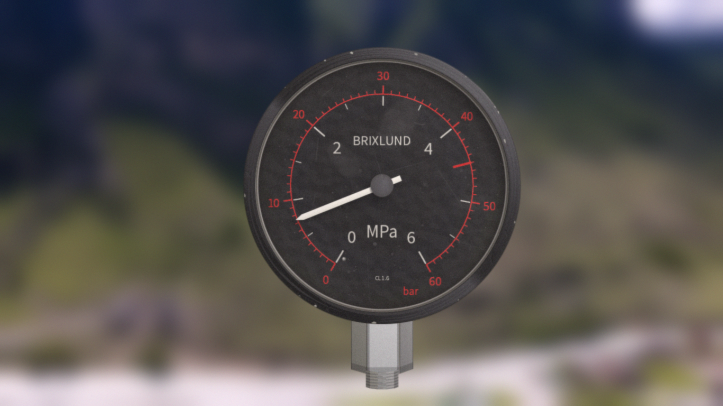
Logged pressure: 0.75 MPa
